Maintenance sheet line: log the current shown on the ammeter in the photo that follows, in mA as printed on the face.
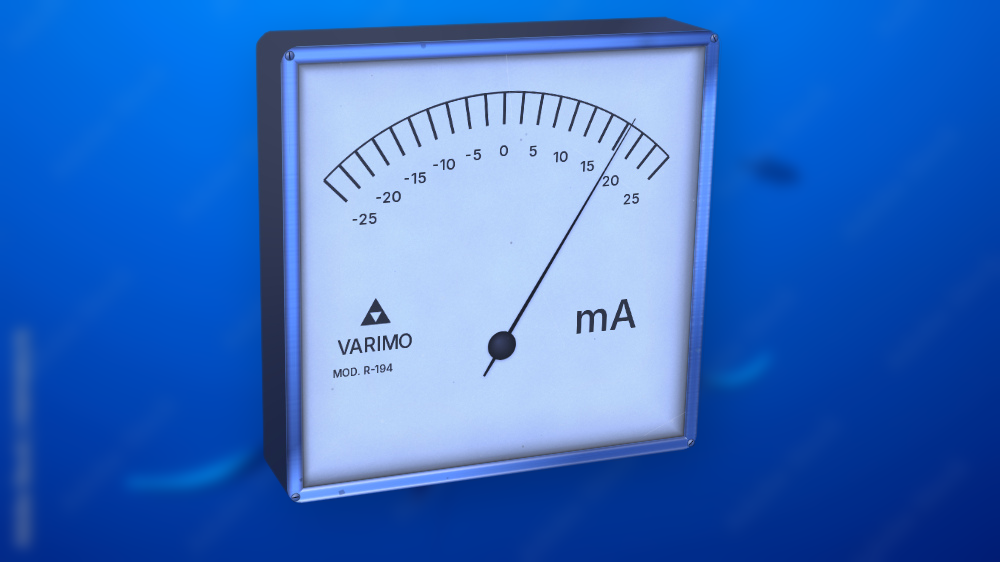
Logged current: 17.5 mA
